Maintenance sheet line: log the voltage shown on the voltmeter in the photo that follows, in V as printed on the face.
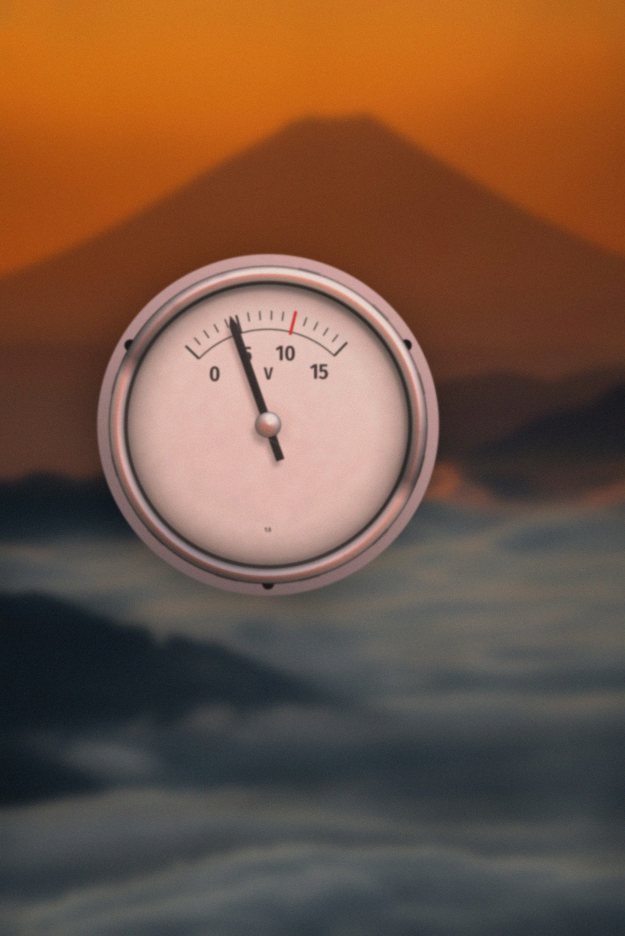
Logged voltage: 4.5 V
